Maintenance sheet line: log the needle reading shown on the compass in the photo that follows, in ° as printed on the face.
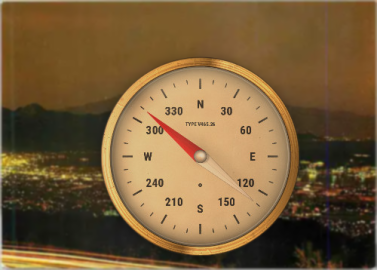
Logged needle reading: 310 °
